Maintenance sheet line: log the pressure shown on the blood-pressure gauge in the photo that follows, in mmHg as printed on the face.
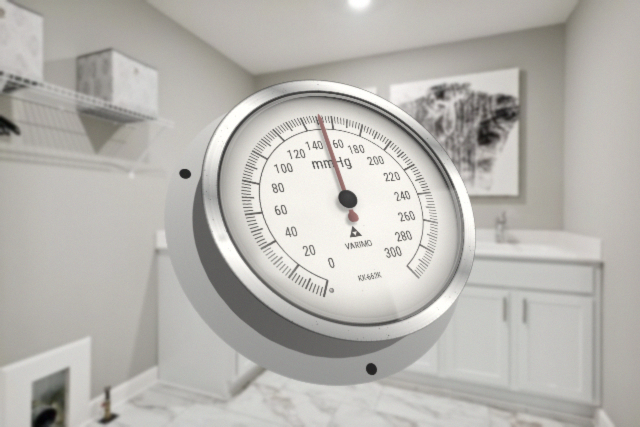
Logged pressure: 150 mmHg
